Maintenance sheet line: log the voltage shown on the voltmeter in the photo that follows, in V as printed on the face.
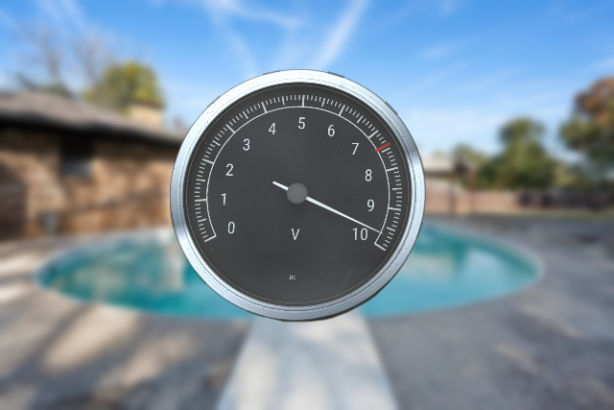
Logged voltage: 9.7 V
